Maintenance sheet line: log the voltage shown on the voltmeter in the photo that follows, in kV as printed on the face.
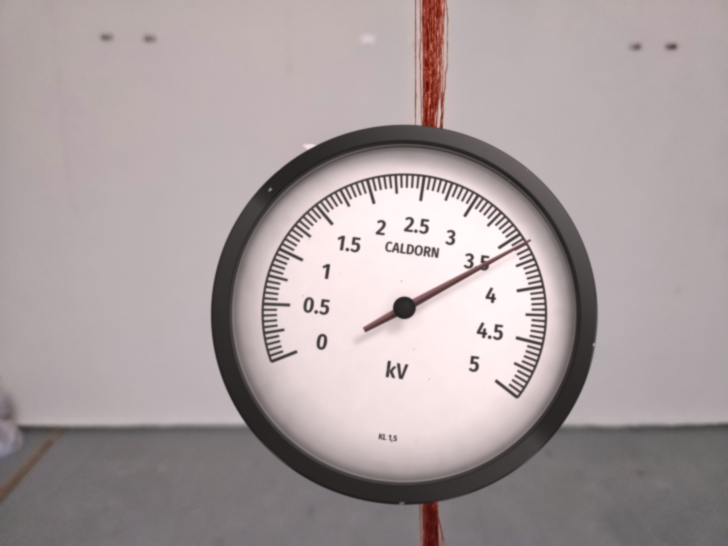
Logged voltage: 3.6 kV
